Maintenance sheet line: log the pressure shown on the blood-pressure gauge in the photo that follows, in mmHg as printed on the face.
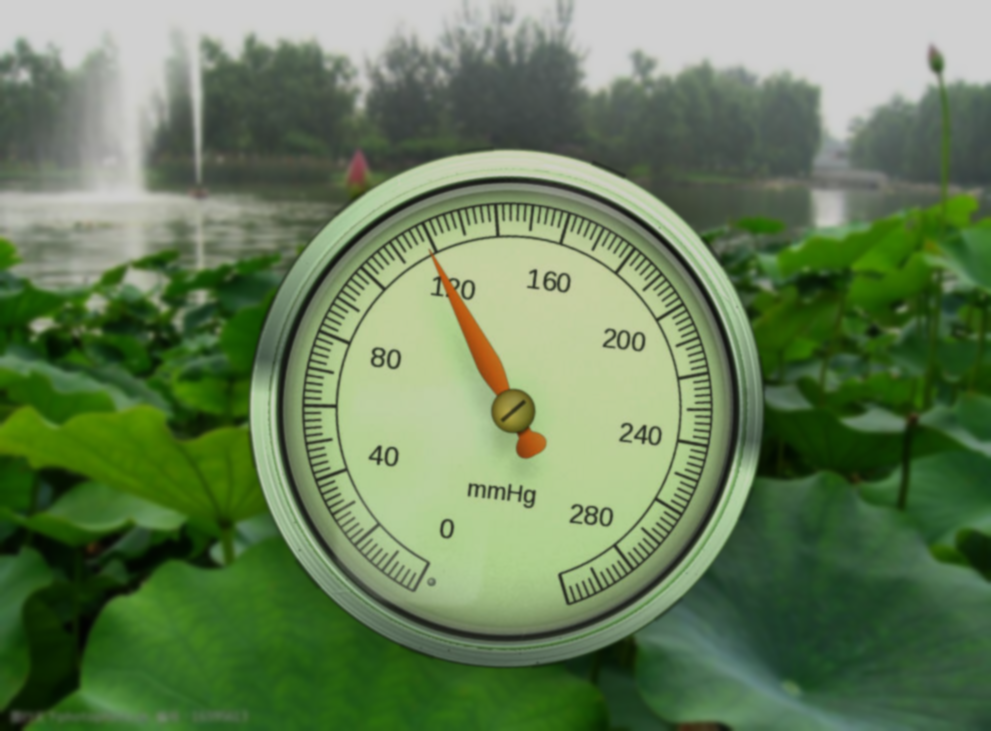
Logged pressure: 118 mmHg
